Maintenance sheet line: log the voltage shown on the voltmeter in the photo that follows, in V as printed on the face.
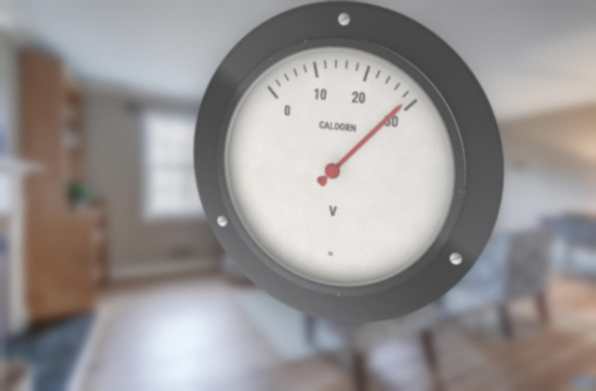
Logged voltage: 29 V
